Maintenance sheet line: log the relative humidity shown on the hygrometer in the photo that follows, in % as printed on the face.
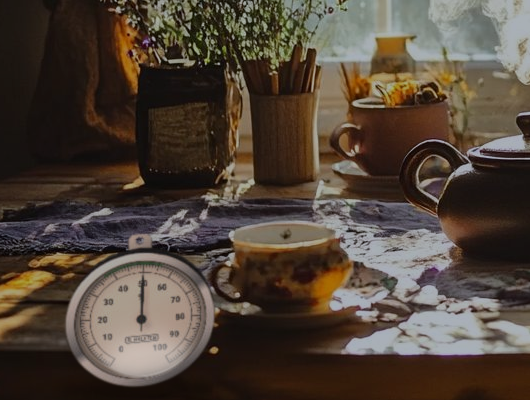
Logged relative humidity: 50 %
